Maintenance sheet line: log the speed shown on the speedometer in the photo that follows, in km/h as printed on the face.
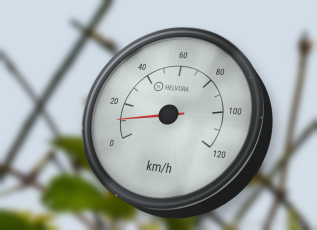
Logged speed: 10 km/h
